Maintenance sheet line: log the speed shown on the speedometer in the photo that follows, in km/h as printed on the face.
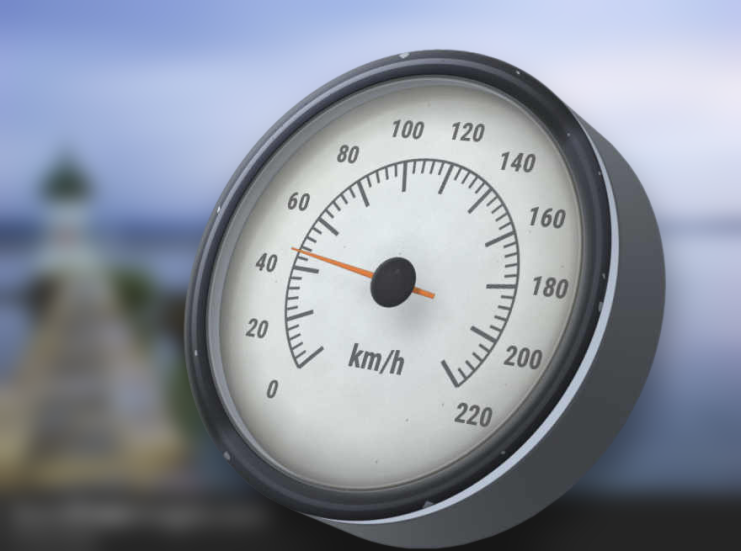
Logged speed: 46 km/h
